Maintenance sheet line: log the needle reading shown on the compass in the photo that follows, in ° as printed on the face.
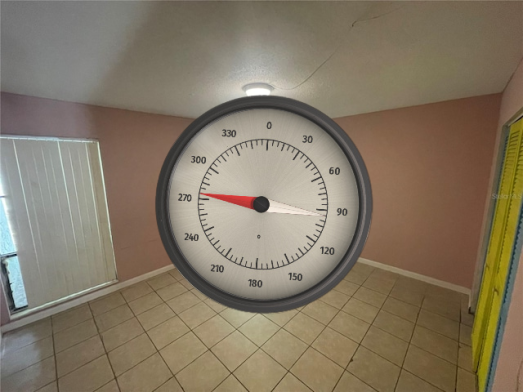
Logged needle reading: 275 °
